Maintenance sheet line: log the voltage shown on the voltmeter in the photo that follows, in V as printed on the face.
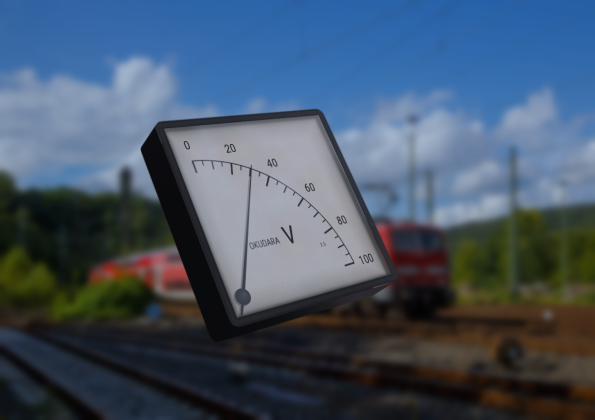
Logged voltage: 30 V
